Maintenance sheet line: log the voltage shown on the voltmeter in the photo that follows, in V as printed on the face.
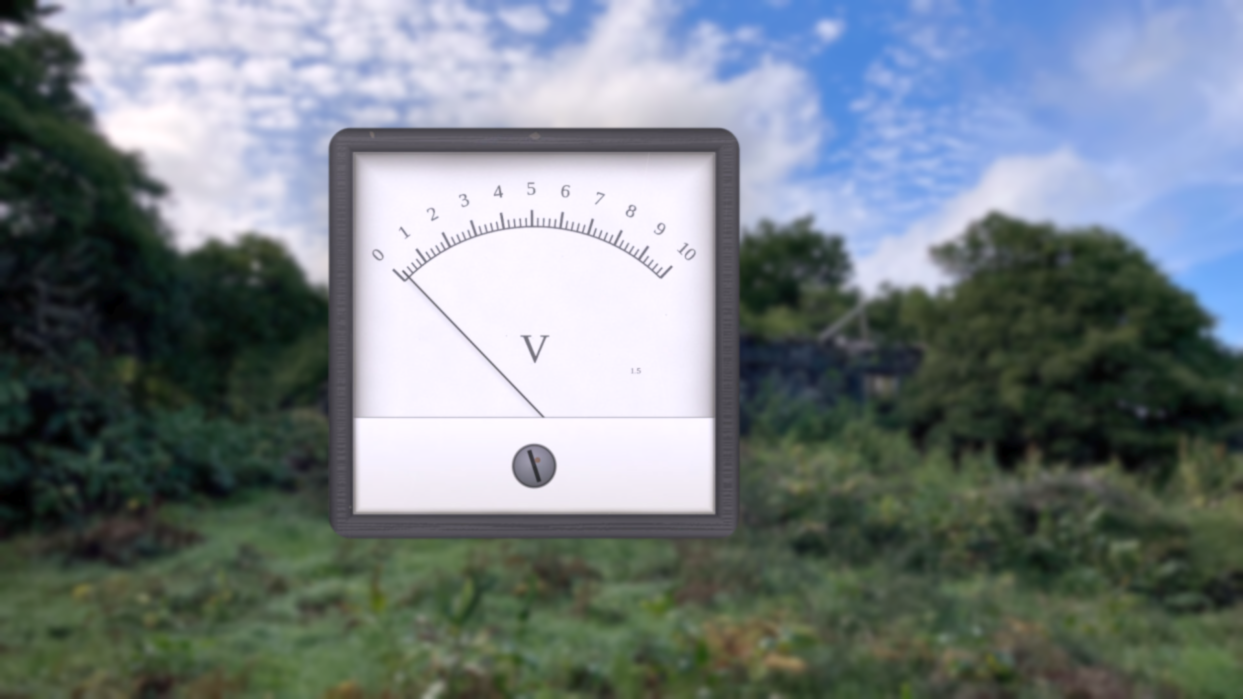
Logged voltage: 0.2 V
